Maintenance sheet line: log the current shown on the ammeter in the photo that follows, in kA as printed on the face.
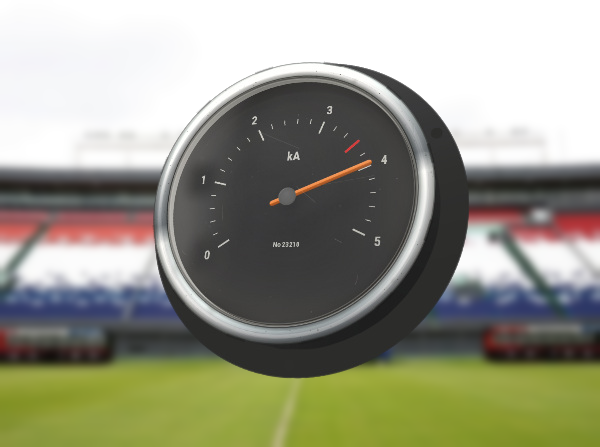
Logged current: 4 kA
